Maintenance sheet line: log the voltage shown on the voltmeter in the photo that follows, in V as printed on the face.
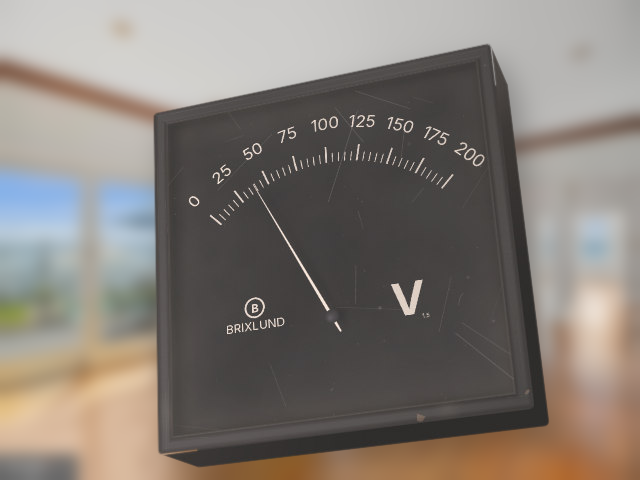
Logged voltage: 40 V
